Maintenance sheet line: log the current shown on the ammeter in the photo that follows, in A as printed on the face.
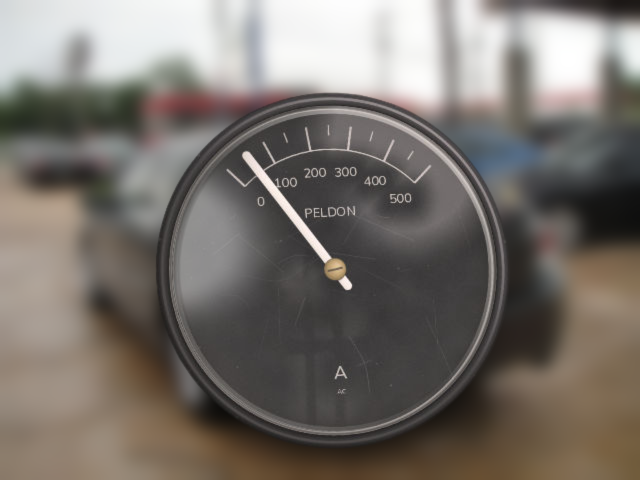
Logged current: 50 A
